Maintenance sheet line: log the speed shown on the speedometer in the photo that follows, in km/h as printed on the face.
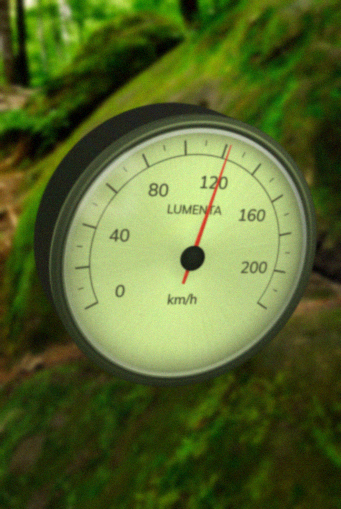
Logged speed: 120 km/h
